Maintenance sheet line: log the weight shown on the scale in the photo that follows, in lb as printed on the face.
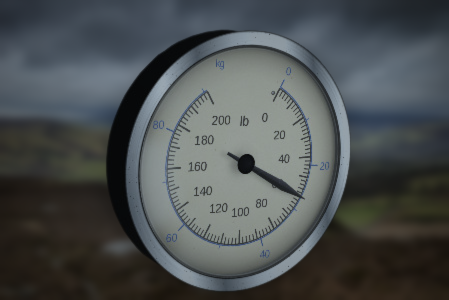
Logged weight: 60 lb
